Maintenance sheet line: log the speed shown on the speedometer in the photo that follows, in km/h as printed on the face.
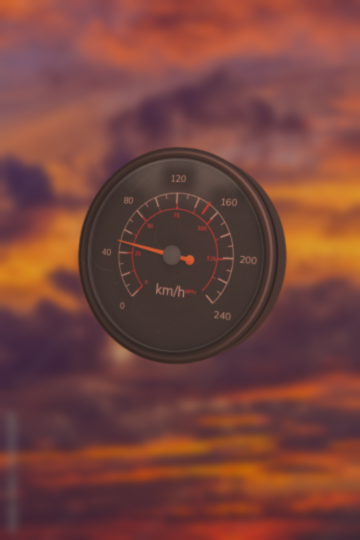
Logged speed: 50 km/h
